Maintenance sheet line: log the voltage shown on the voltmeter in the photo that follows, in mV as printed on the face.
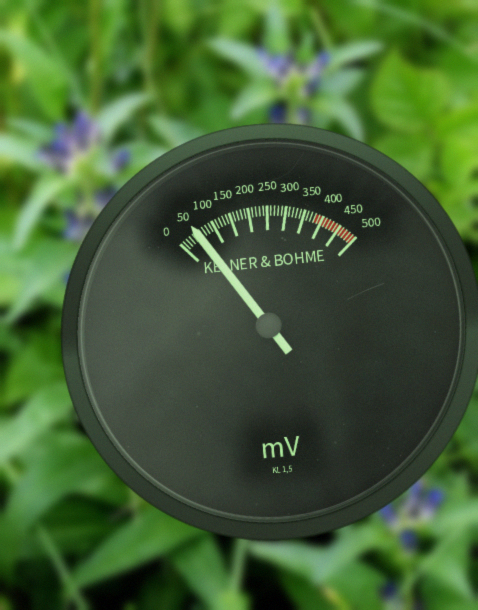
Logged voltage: 50 mV
